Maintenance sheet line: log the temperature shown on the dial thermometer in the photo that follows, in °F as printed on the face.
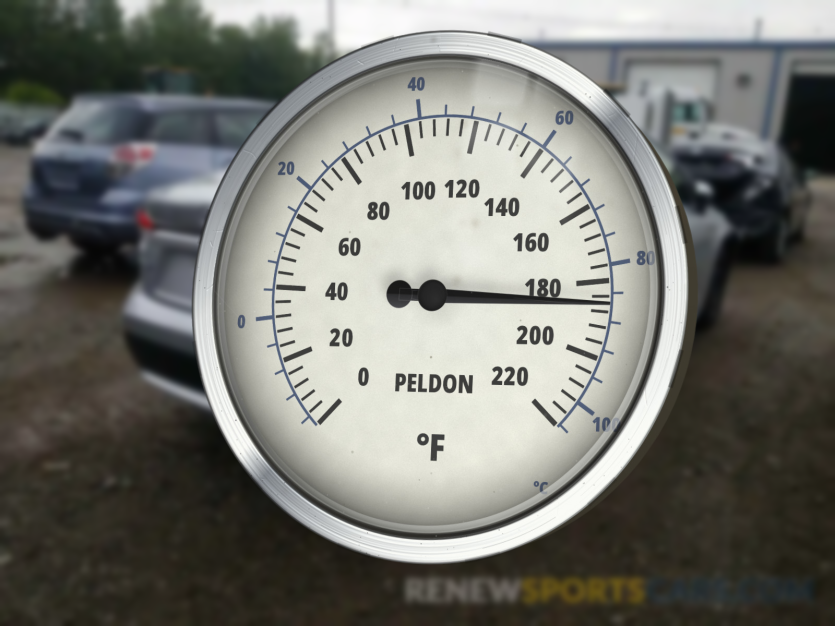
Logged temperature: 186 °F
